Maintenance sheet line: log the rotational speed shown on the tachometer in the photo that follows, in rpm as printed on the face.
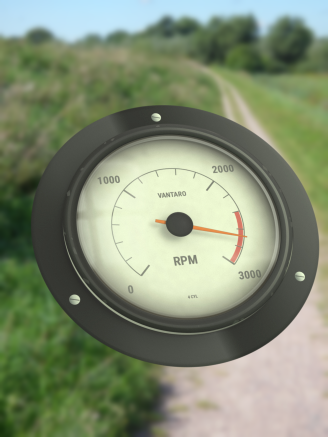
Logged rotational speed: 2700 rpm
